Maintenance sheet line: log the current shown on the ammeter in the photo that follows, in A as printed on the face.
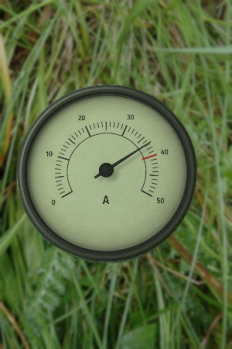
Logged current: 37 A
